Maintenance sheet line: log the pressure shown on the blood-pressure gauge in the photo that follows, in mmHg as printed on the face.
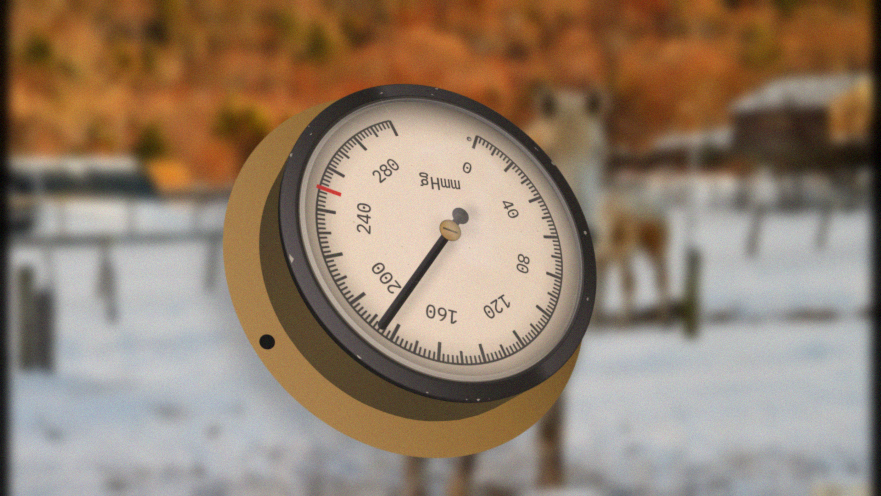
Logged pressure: 186 mmHg
